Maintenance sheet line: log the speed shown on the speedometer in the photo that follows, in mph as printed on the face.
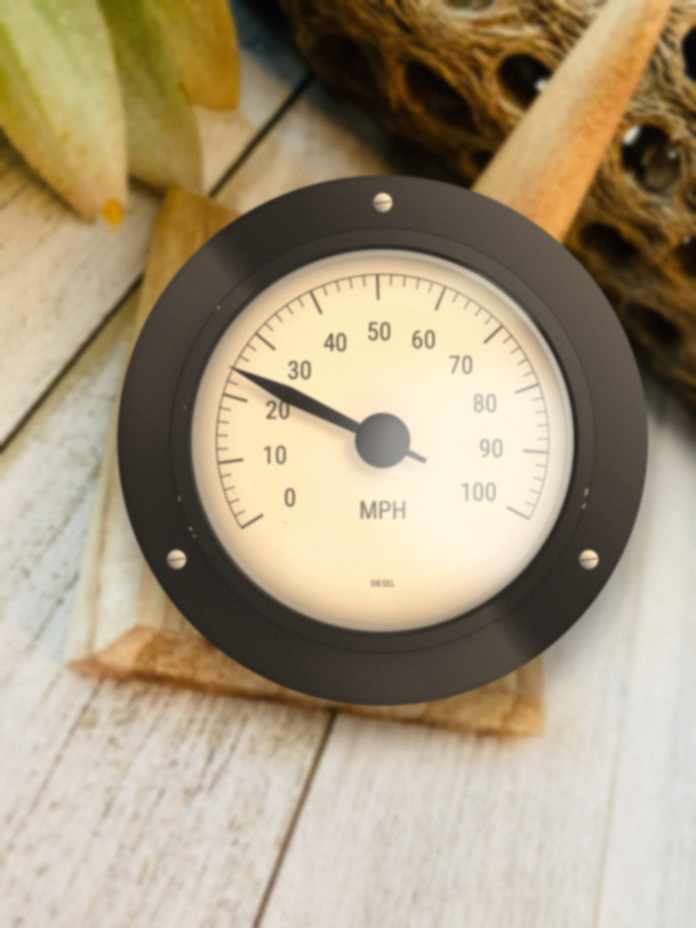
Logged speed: 24 mph
